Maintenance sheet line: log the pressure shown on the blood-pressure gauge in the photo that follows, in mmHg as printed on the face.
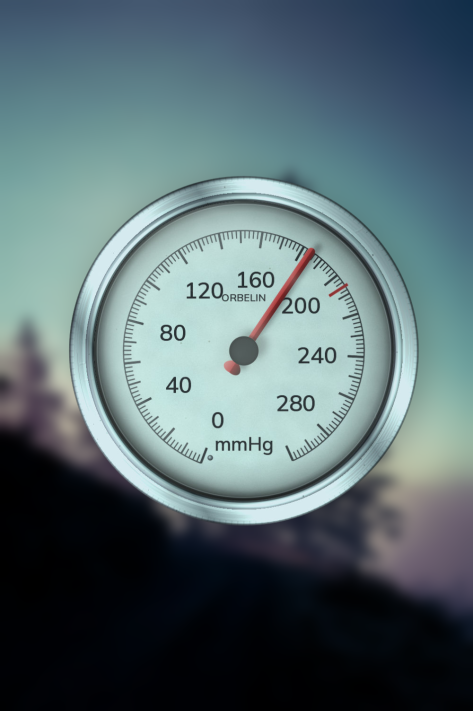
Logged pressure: 184 mmHg
